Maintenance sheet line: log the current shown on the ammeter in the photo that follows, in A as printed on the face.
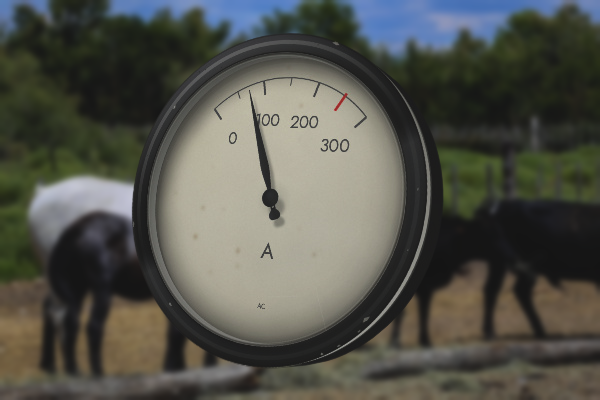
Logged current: 75 A
